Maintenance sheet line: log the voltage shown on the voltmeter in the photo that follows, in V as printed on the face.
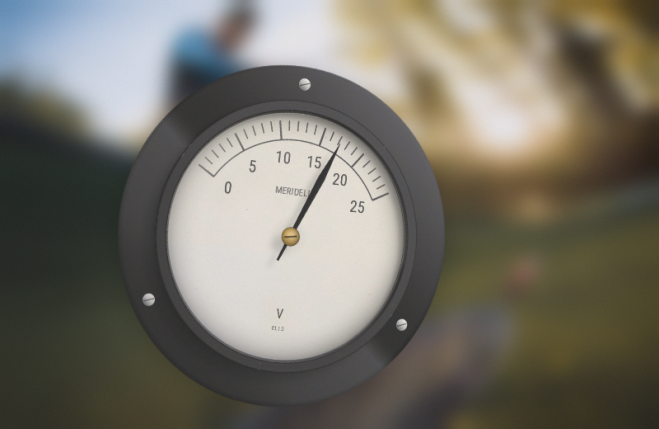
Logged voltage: 17 V
